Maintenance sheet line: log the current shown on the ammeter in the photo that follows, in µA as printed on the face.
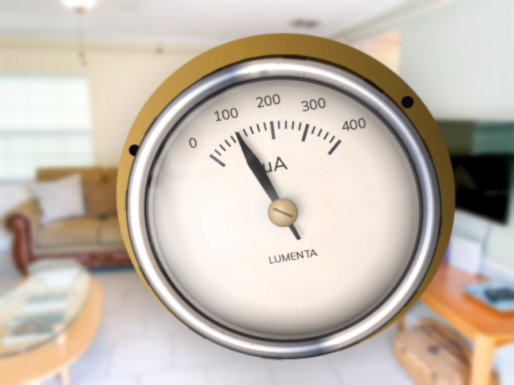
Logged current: 100 µA
